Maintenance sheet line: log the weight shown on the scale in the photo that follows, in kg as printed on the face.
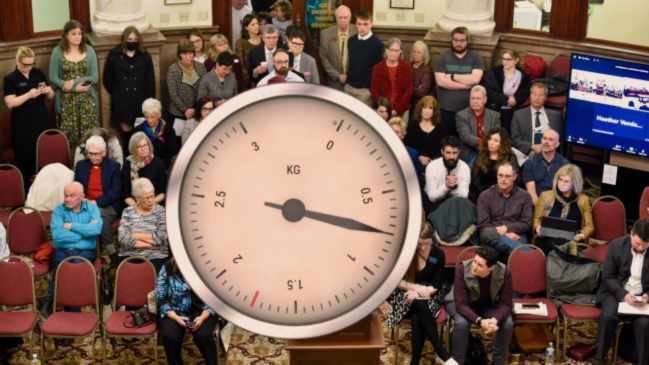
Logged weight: 0.75 kg
